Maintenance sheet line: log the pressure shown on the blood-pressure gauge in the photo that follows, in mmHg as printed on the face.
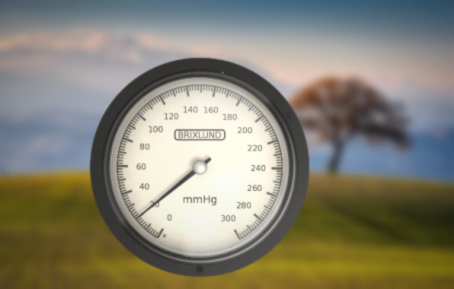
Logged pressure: 20 mmHg
